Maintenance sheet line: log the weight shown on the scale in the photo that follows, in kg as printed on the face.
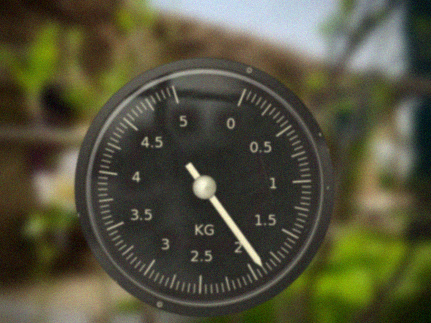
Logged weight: 1.9 kg
